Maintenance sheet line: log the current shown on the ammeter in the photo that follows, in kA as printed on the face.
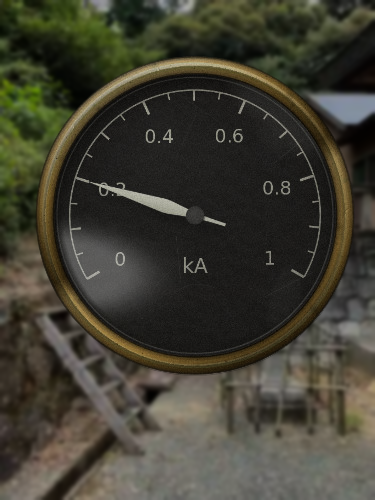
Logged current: 0.2 kA
